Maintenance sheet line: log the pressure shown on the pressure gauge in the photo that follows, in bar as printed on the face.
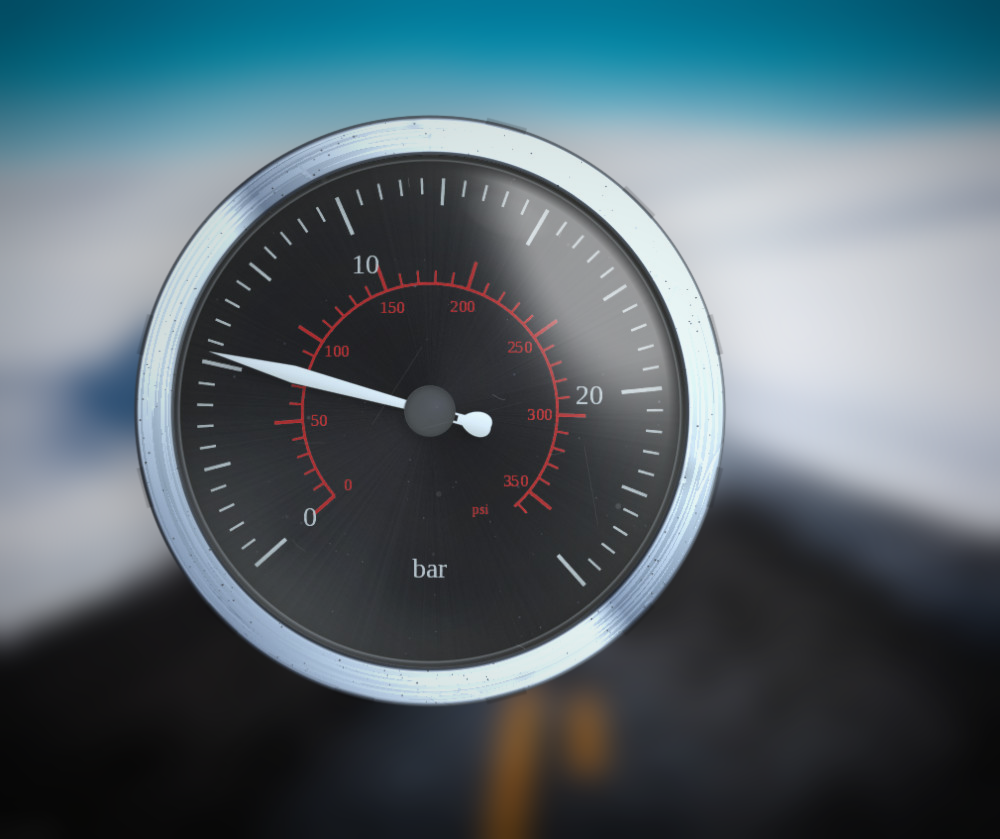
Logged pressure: 5.25 bar
